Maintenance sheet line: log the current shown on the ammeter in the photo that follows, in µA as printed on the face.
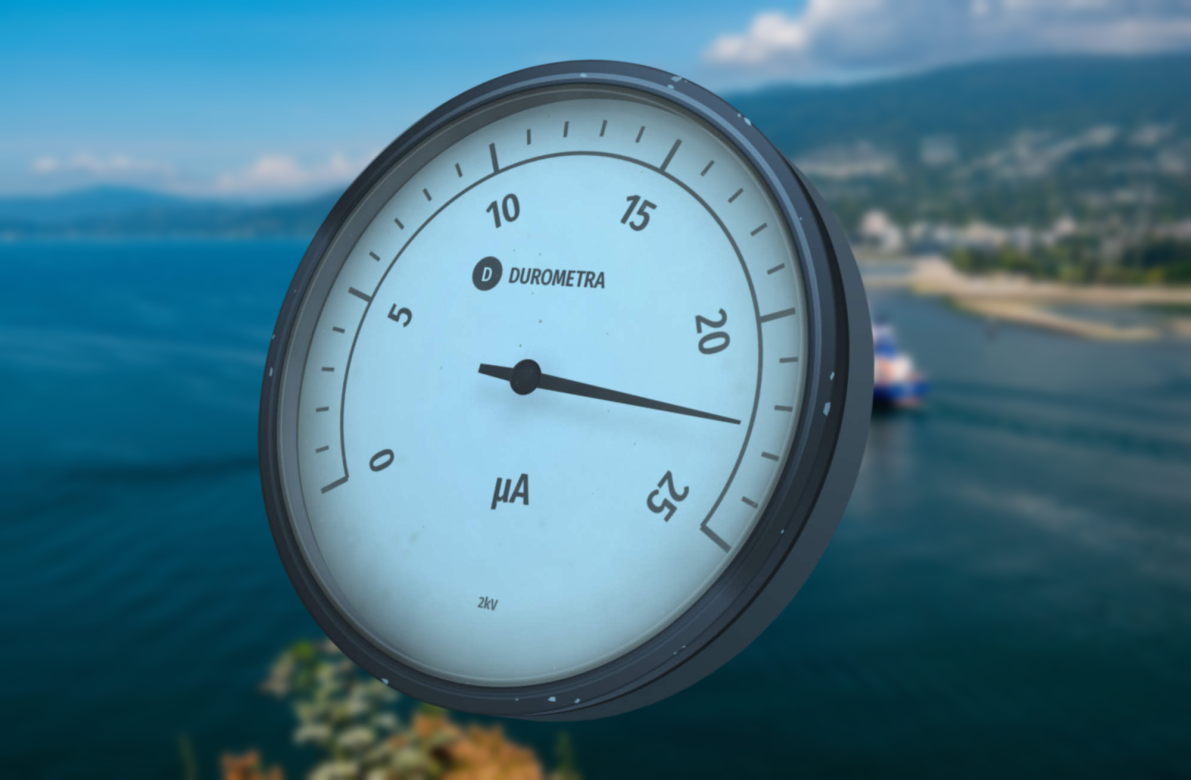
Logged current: 22.5 µA
